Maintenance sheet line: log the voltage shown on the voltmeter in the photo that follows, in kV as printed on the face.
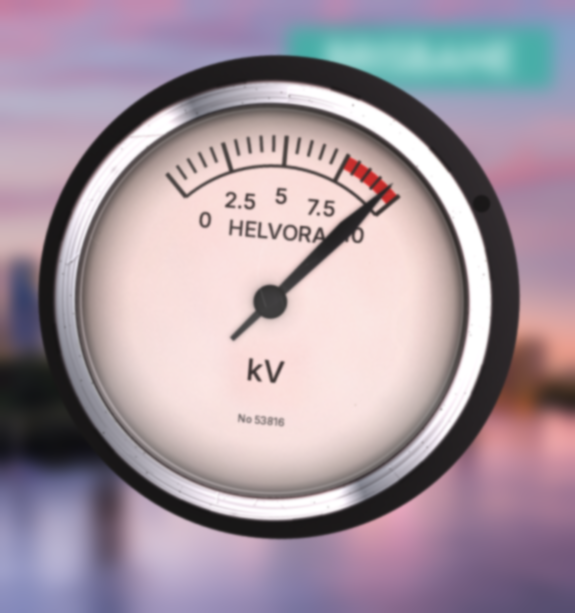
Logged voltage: 9.5 kV
